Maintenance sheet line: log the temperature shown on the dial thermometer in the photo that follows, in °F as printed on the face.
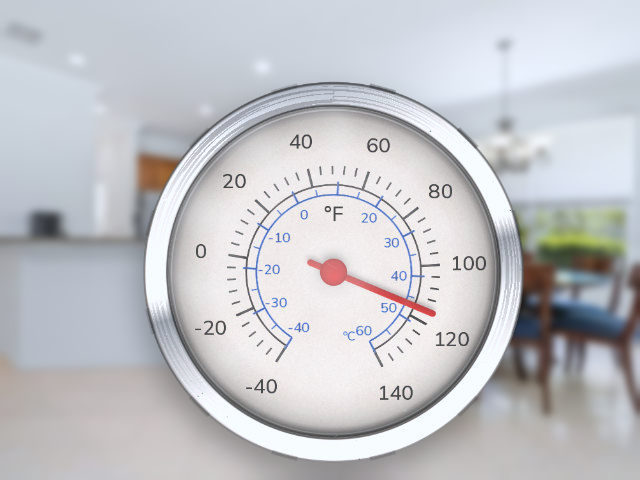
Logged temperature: 116 °F
